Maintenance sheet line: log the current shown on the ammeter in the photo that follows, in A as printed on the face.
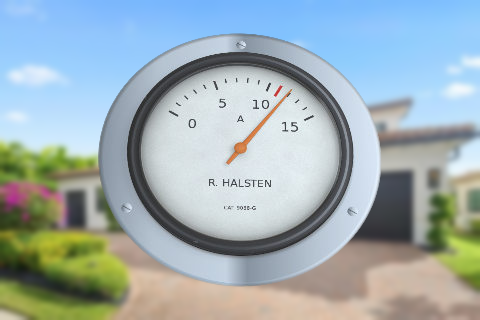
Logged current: 12 A
